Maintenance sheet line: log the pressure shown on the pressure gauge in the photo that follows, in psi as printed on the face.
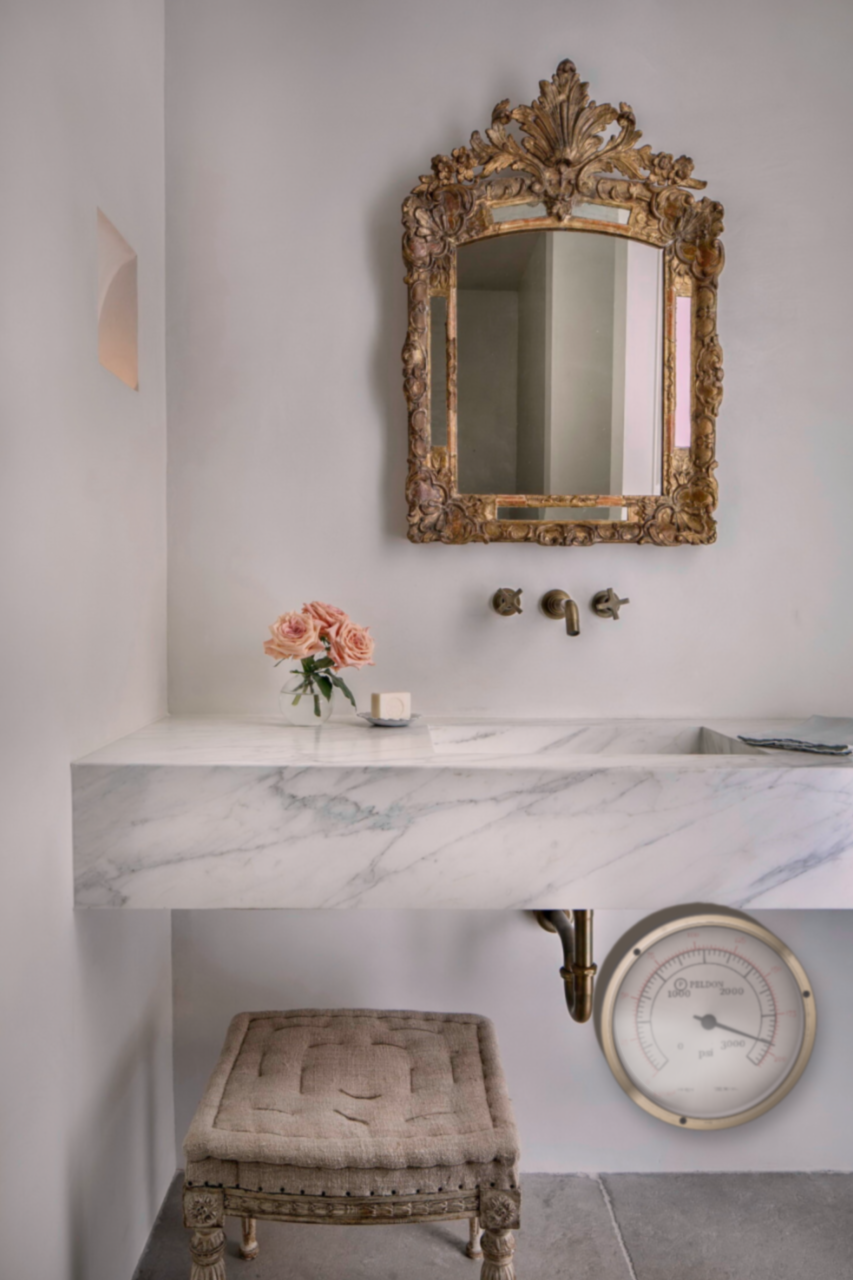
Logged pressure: 2750 psi
